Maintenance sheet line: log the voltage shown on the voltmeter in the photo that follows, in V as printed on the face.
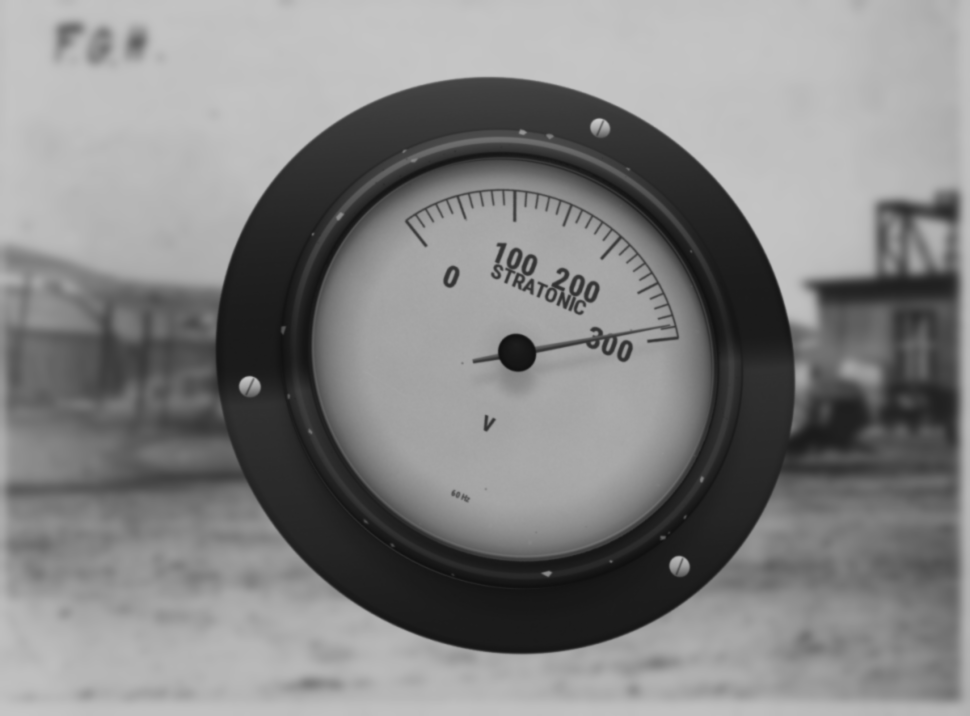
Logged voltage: 290 V
